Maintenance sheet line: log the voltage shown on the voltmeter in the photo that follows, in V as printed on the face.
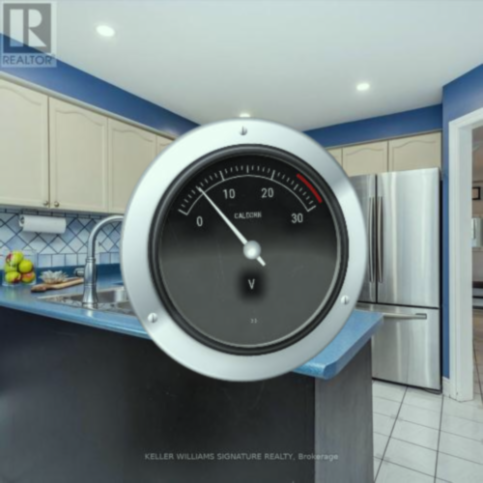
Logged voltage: 5 V
